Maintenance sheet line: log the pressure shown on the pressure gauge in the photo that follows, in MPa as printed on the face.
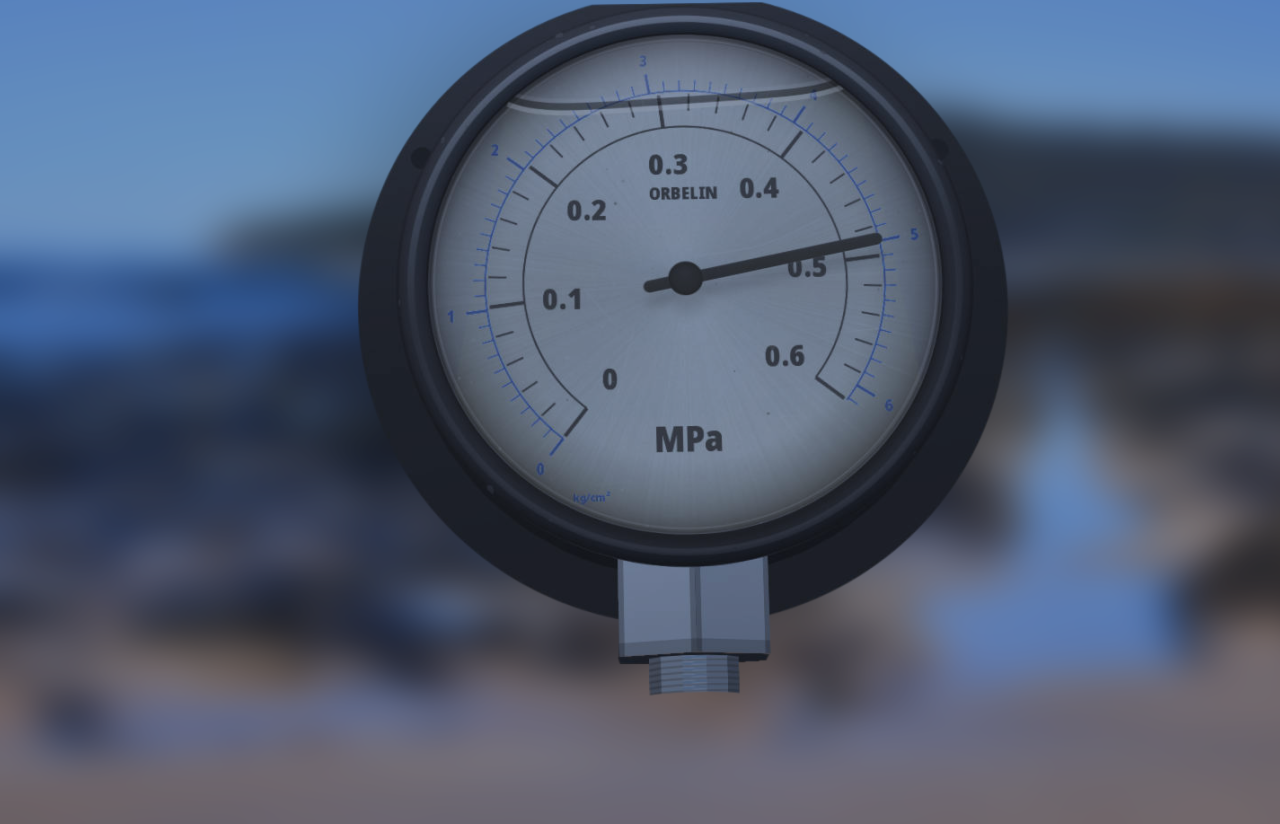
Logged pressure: 0.49 MPa
